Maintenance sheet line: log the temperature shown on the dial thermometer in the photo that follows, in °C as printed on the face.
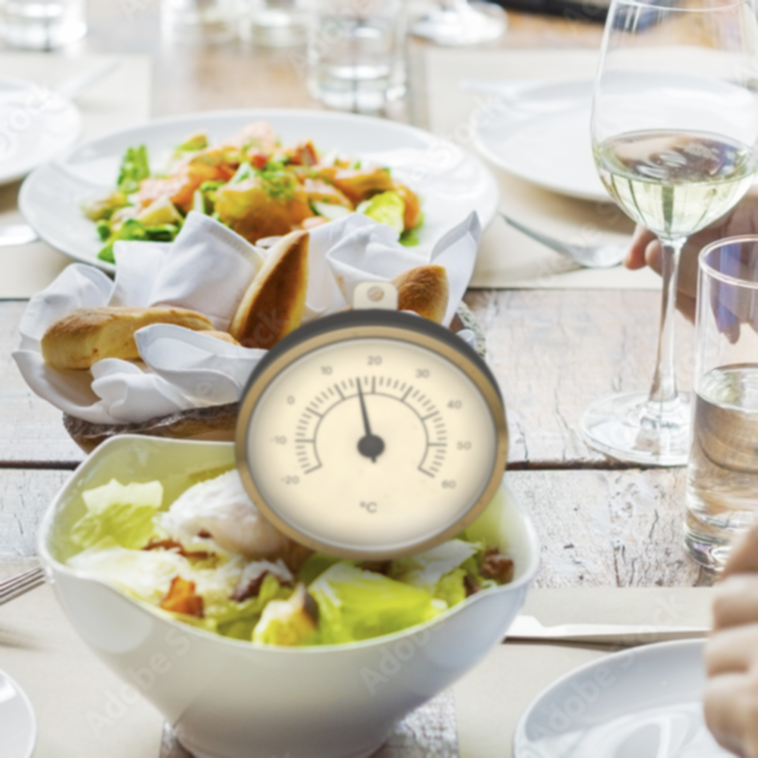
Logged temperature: 16 °C
